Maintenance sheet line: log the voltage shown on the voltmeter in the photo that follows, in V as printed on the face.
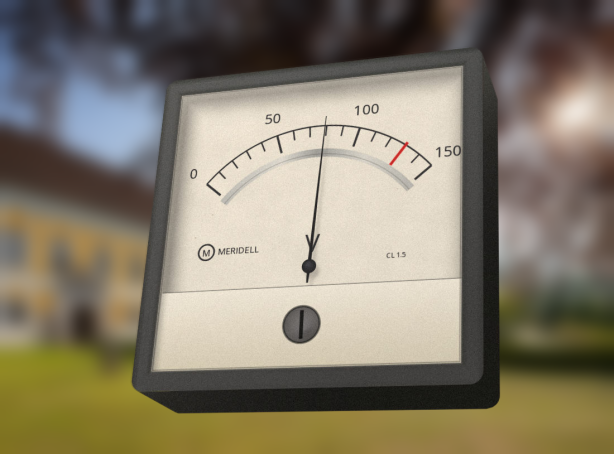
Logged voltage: 80 V
